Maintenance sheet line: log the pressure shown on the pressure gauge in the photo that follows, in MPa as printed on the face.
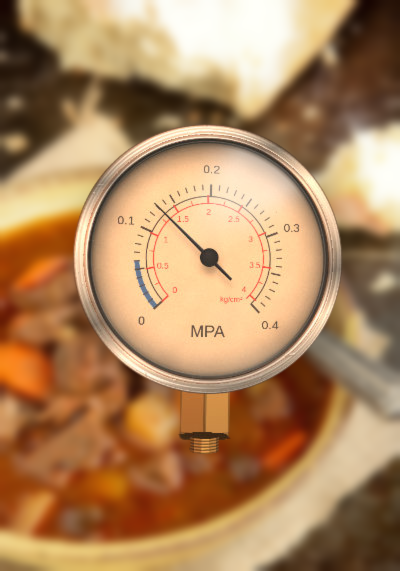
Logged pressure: 0.13 MPa
